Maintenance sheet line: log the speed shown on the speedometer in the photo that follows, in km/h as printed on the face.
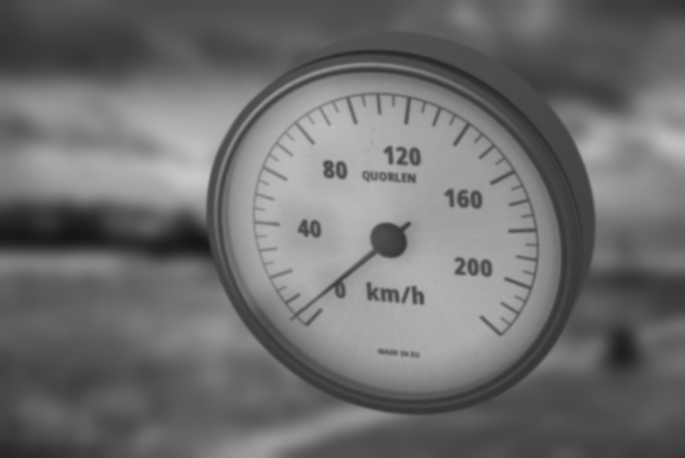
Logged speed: 5 km/h
